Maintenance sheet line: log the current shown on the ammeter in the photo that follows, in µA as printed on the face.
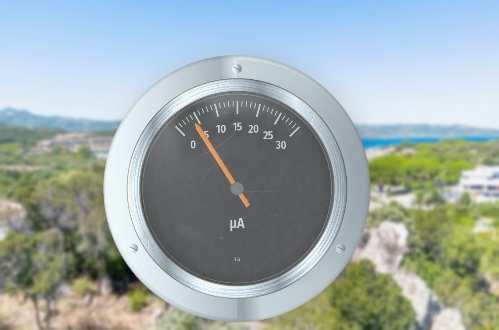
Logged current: 4 µA
